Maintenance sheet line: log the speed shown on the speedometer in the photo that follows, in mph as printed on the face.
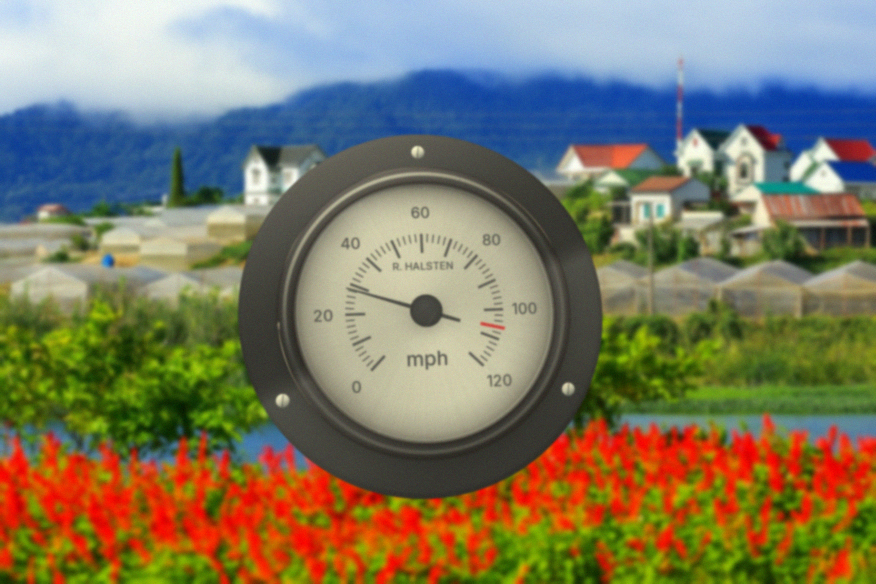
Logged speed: 28 mph
